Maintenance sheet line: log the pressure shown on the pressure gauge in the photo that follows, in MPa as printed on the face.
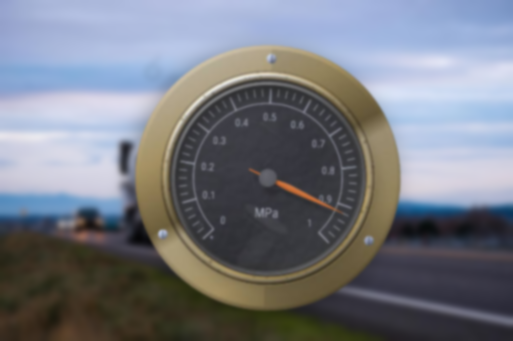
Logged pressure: 0.92 MPa
